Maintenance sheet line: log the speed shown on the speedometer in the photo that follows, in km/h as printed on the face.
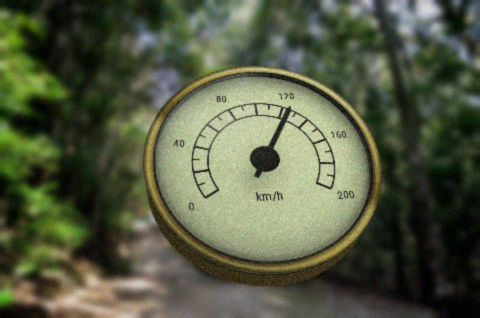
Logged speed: 125 km/h
